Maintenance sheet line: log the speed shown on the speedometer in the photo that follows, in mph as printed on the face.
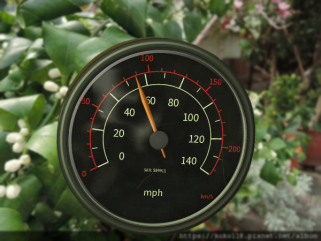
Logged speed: 55 mph
